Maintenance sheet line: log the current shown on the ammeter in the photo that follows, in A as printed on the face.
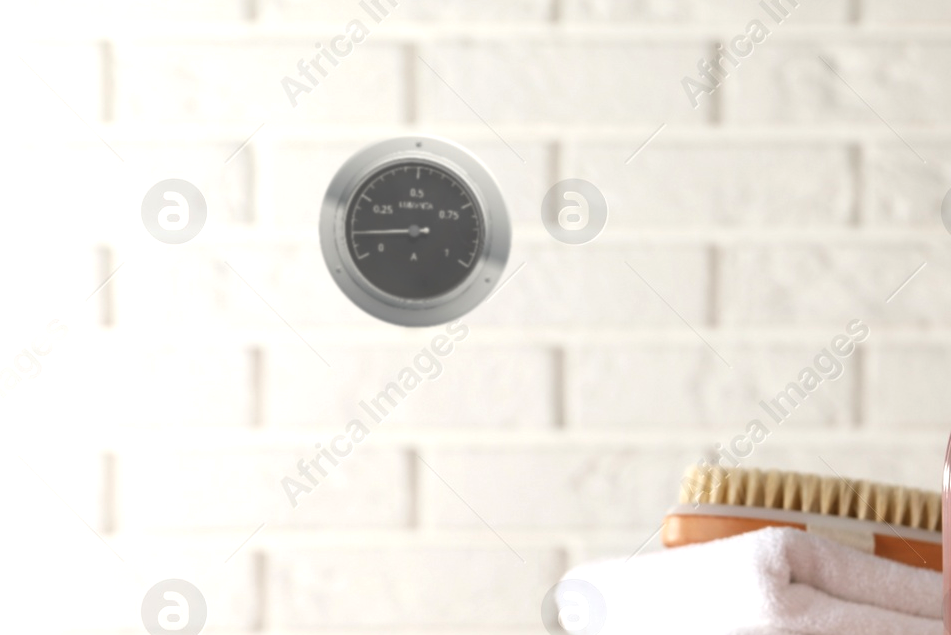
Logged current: 0.1 A
